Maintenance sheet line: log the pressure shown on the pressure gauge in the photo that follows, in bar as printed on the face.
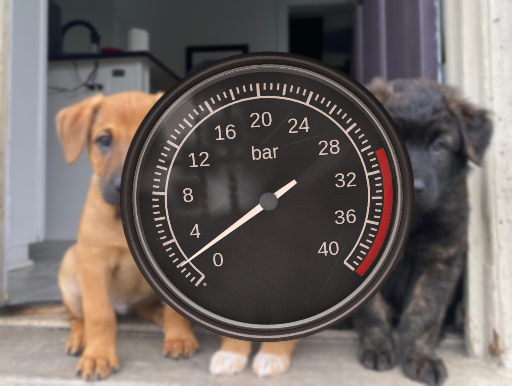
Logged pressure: 2 bar
